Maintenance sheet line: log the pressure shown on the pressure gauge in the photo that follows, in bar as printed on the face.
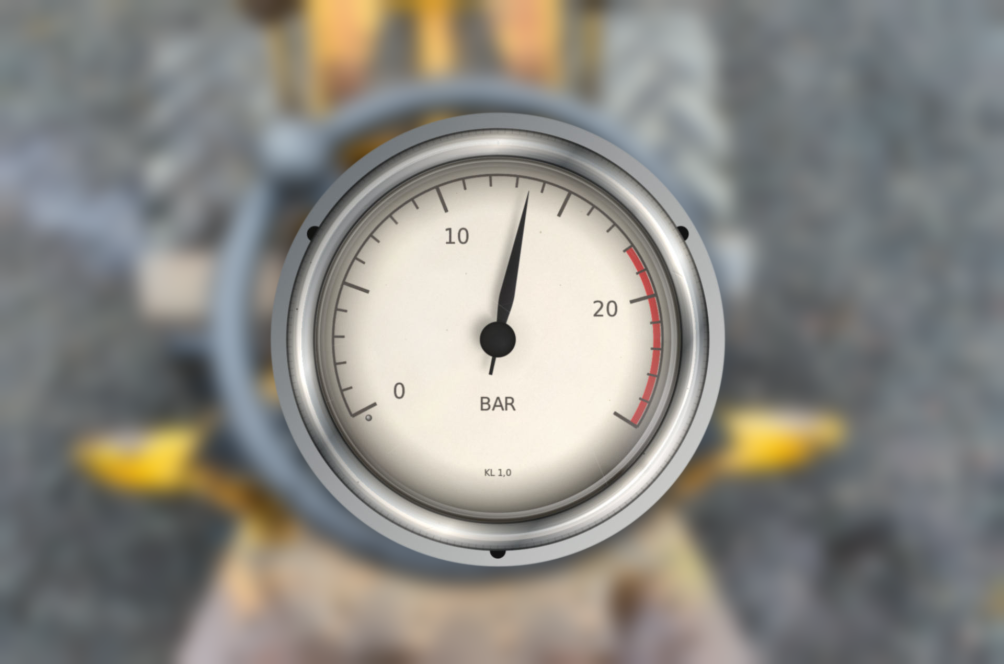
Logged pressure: 13.5 bar
